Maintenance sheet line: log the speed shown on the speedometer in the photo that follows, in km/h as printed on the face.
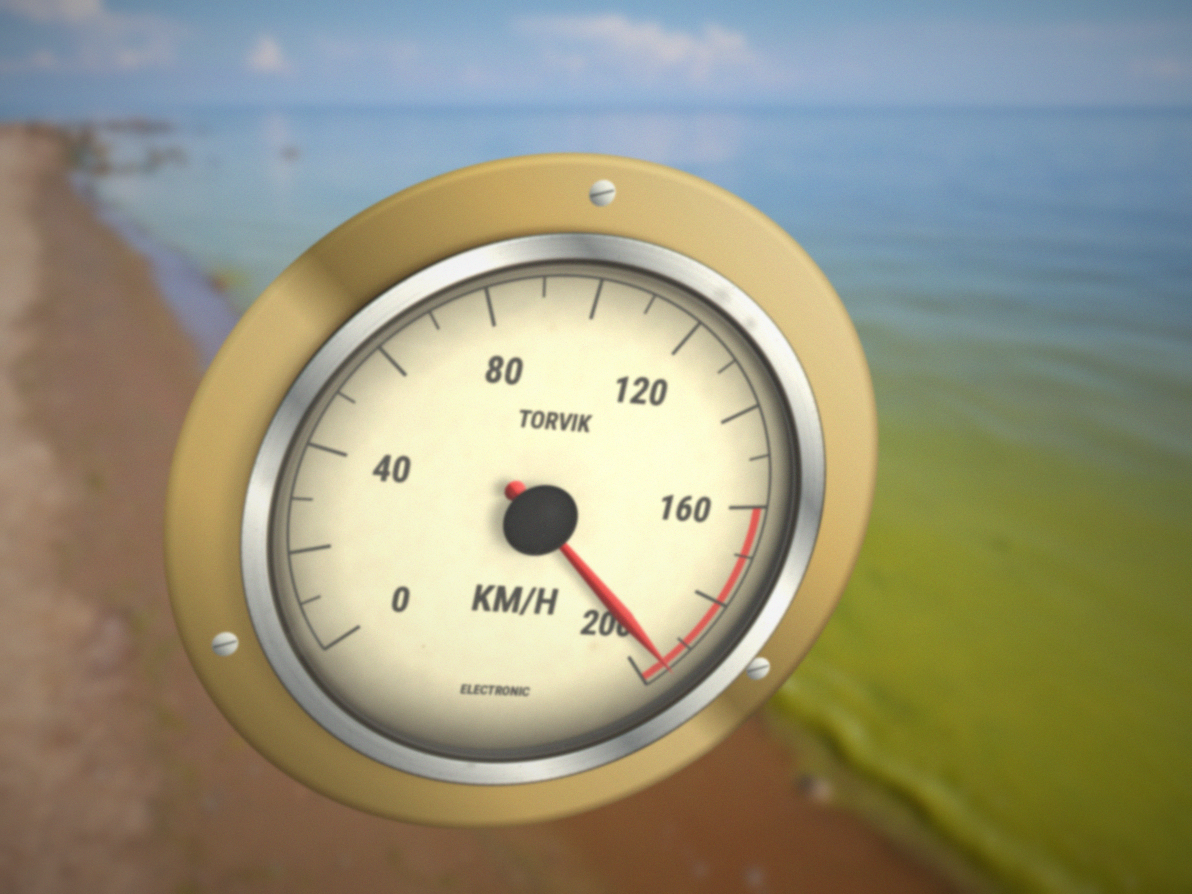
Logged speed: 195 km/h
